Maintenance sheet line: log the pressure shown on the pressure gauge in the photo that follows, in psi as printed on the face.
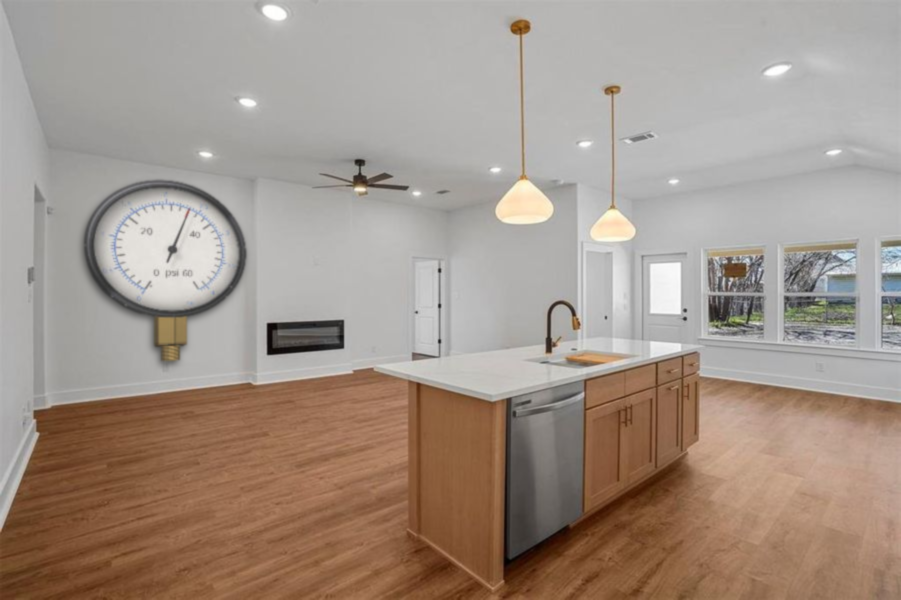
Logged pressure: 34 psi
